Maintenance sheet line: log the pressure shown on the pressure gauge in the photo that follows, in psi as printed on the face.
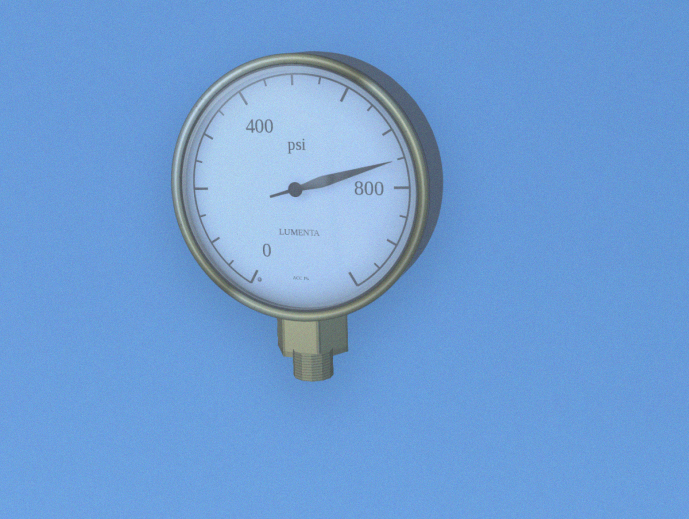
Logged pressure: 750 psi
